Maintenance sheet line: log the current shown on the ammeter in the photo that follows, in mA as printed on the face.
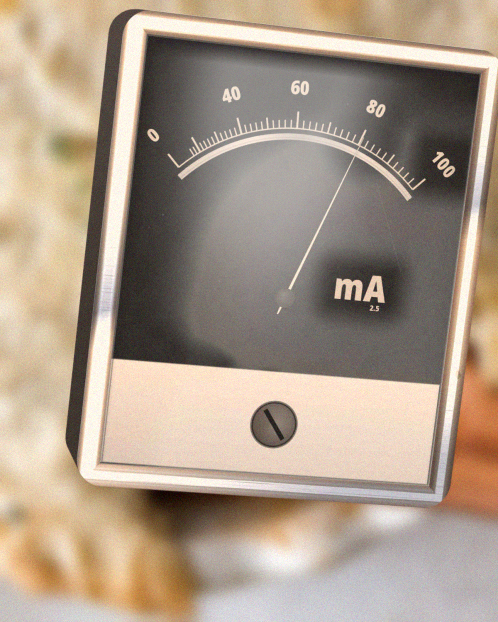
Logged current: 80 mA
